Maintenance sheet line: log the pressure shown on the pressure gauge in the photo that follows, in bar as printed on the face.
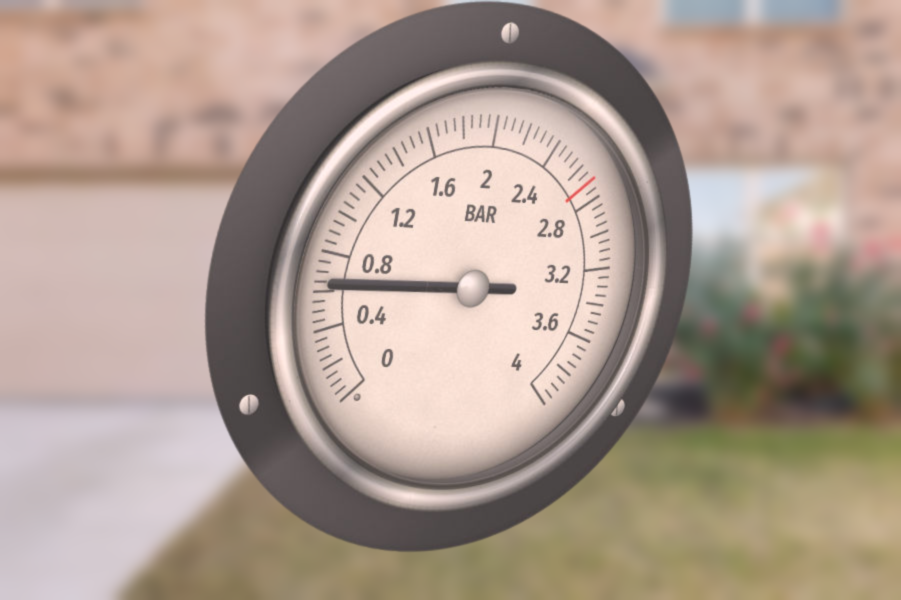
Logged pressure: 0.65 bar
